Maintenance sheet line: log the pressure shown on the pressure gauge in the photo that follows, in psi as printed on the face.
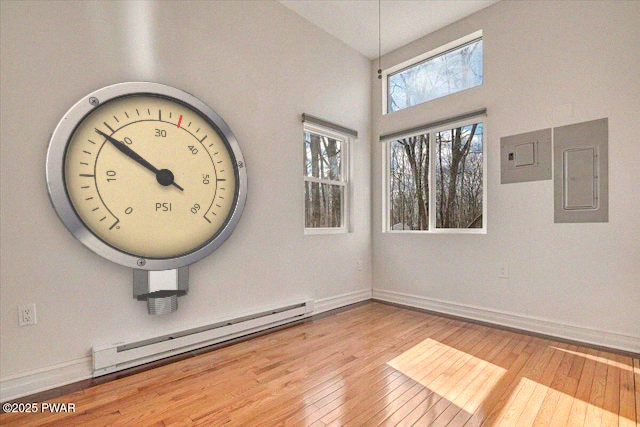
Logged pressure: 18 psi
